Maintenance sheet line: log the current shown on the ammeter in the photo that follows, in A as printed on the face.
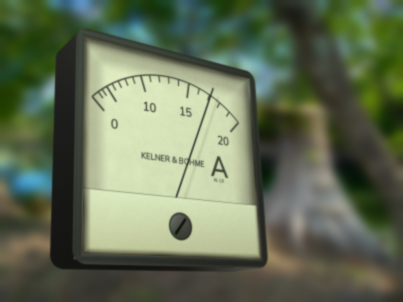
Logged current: 17 A
